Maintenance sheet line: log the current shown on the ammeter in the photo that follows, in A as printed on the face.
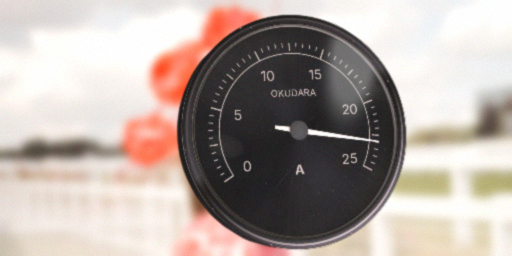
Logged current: 23 A
